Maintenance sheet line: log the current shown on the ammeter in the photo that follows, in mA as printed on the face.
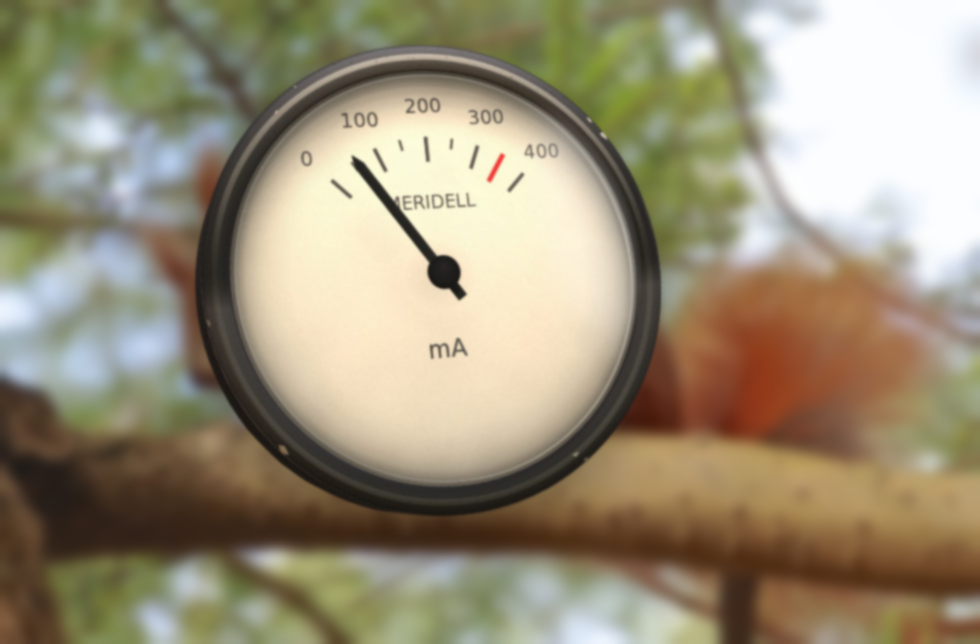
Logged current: 50 mA
